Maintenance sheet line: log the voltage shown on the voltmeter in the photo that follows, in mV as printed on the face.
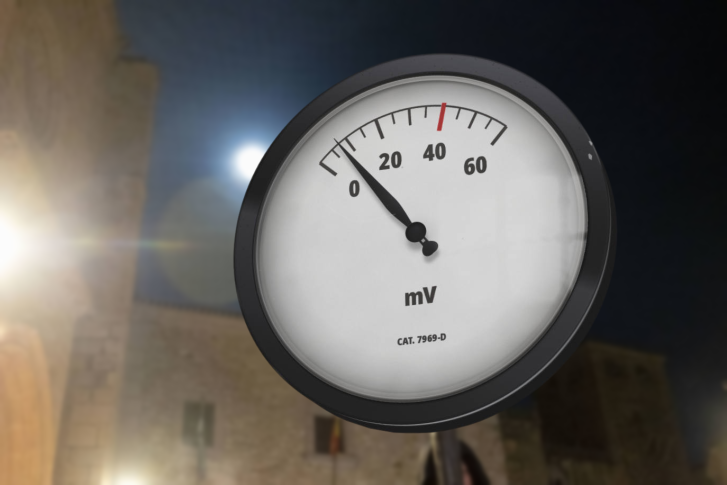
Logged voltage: 7.5 mV
